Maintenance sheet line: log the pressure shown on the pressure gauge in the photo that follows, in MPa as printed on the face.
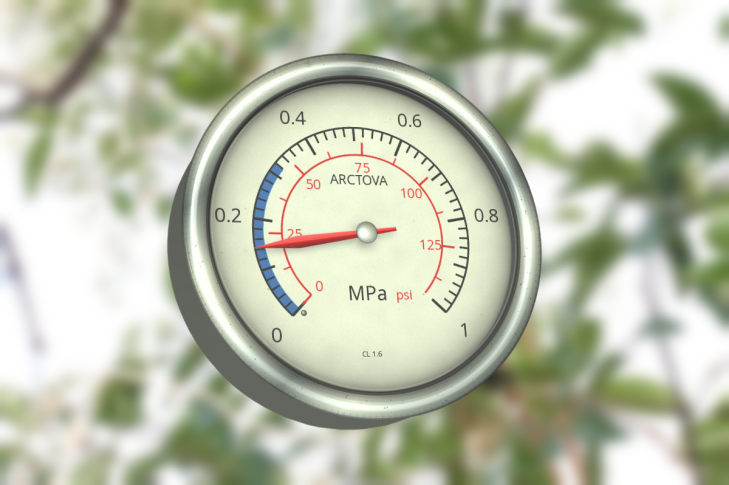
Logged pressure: 0.14 MPa
